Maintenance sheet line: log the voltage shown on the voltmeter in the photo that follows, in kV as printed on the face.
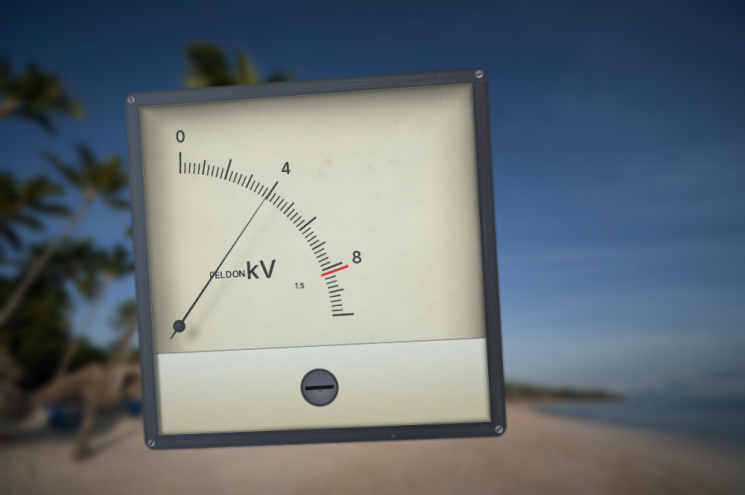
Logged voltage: 4 kV
